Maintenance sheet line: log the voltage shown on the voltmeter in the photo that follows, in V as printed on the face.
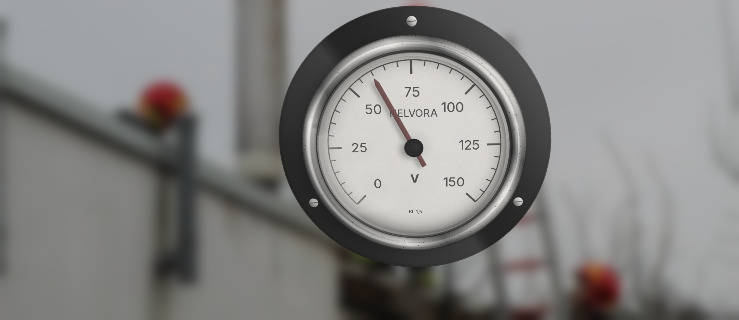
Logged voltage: 60 V
